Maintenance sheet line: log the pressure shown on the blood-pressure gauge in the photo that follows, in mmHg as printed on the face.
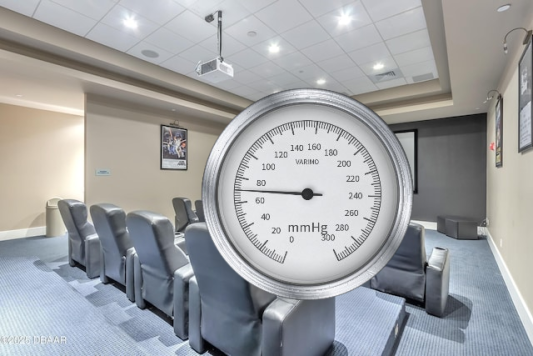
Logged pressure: 70 mmHg
